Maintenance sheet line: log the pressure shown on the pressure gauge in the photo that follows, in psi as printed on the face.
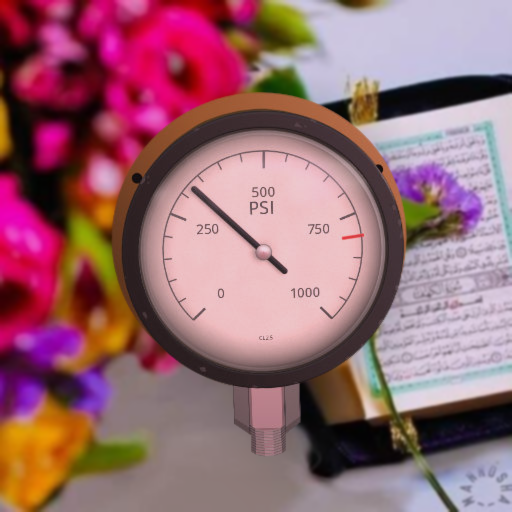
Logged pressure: 325 psi
